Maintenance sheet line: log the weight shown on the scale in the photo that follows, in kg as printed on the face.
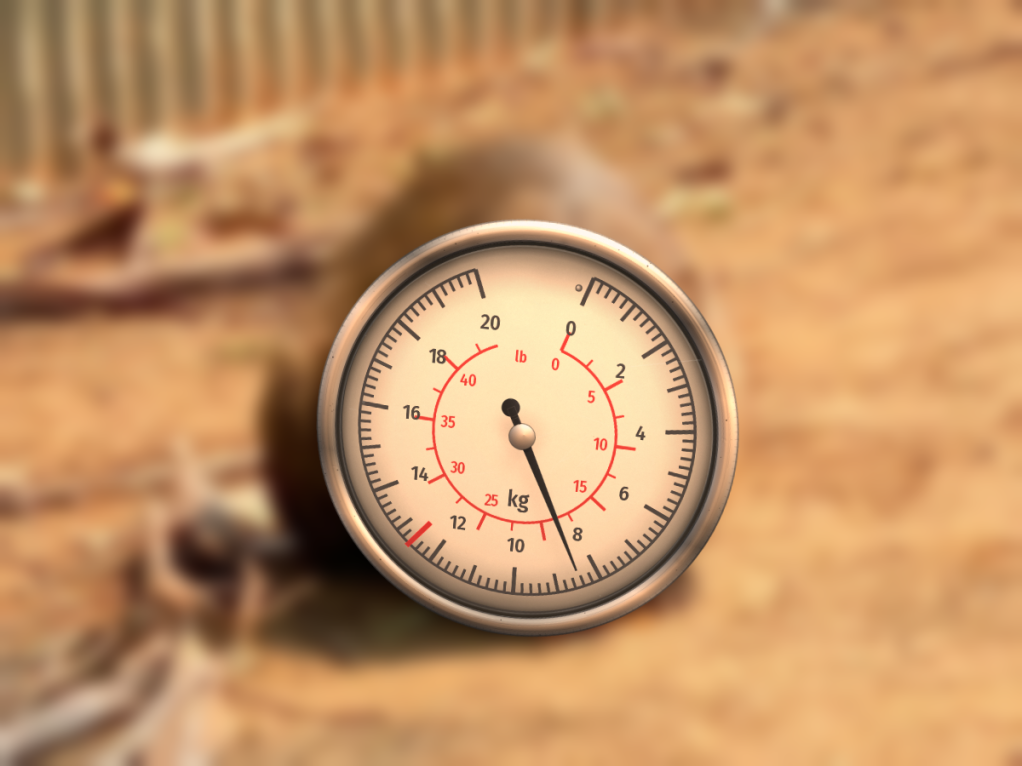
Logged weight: 8.4 kg
